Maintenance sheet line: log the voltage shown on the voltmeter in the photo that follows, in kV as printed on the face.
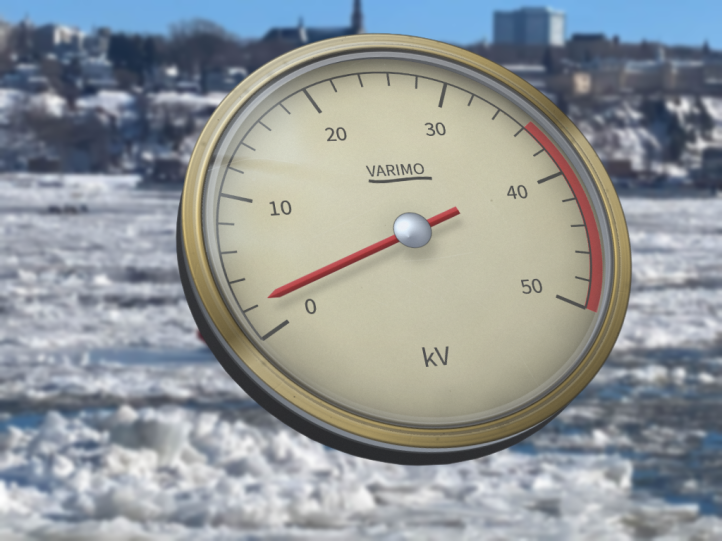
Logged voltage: 2 kV
